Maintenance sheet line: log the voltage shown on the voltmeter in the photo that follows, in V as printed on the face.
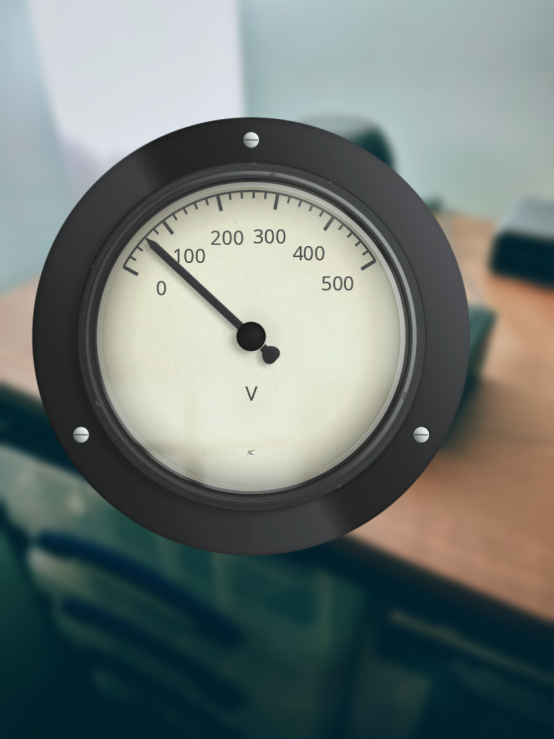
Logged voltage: 60 V
